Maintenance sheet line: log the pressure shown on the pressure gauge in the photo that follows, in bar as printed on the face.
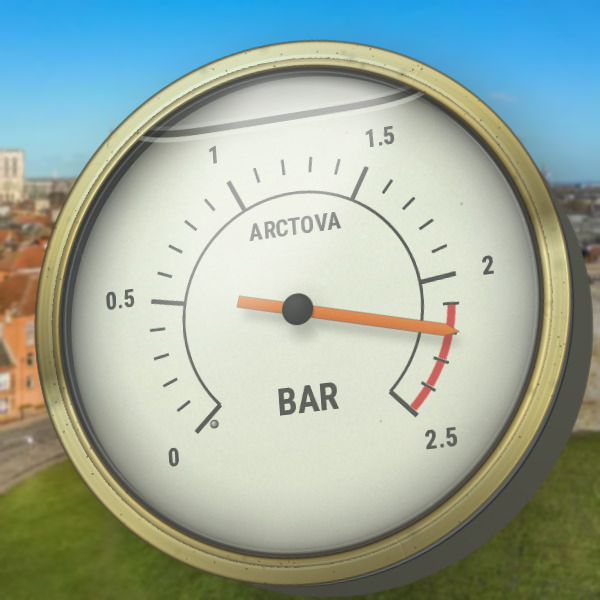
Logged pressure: 2.2 bar
